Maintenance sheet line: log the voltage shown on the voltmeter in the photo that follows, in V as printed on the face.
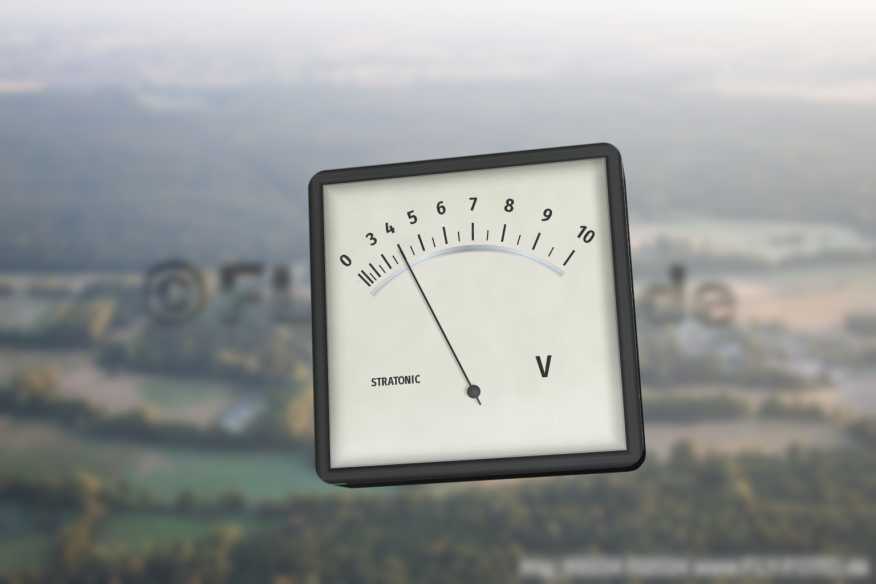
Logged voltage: 4 V
